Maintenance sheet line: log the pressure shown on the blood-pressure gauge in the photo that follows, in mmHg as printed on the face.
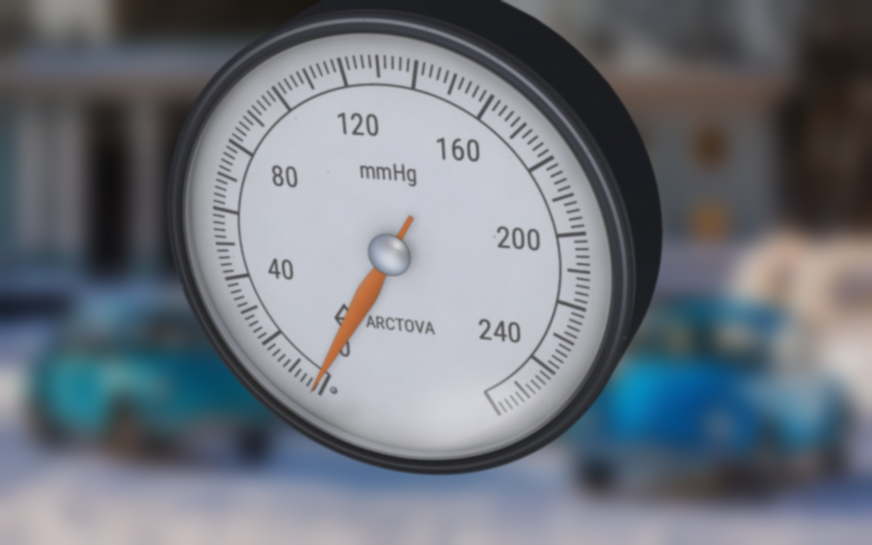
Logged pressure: 2 mmHg
